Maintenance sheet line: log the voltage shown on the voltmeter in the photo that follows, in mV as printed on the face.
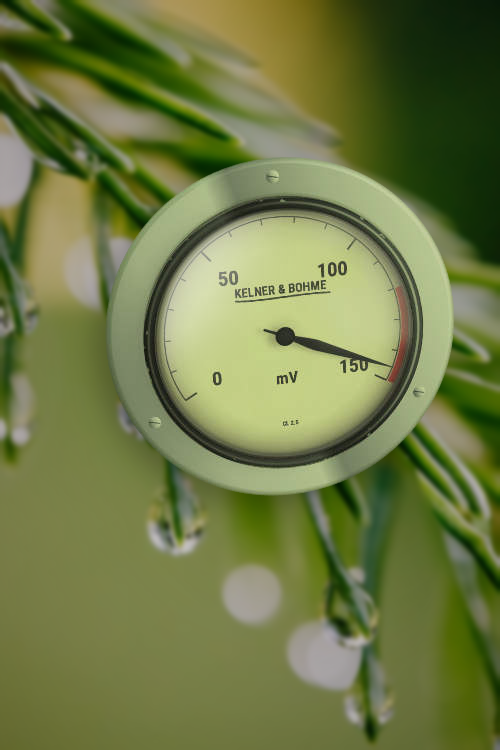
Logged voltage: 145 mV
